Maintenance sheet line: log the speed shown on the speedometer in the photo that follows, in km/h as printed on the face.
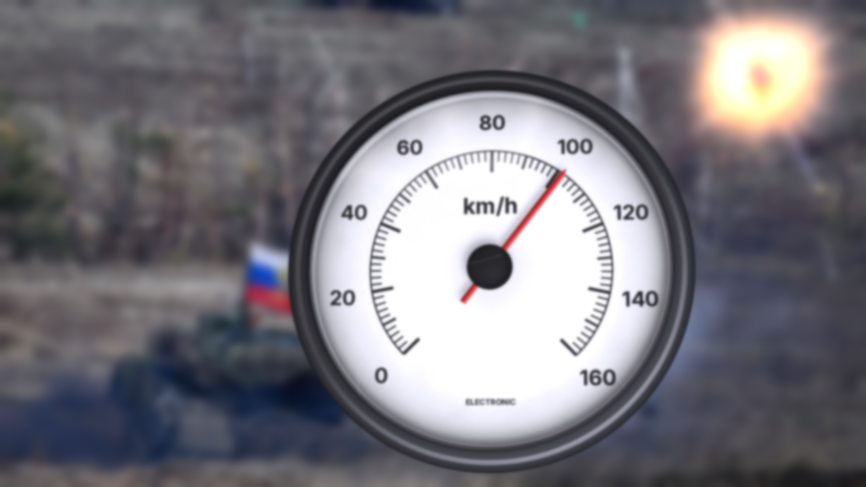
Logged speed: 102 km/h
